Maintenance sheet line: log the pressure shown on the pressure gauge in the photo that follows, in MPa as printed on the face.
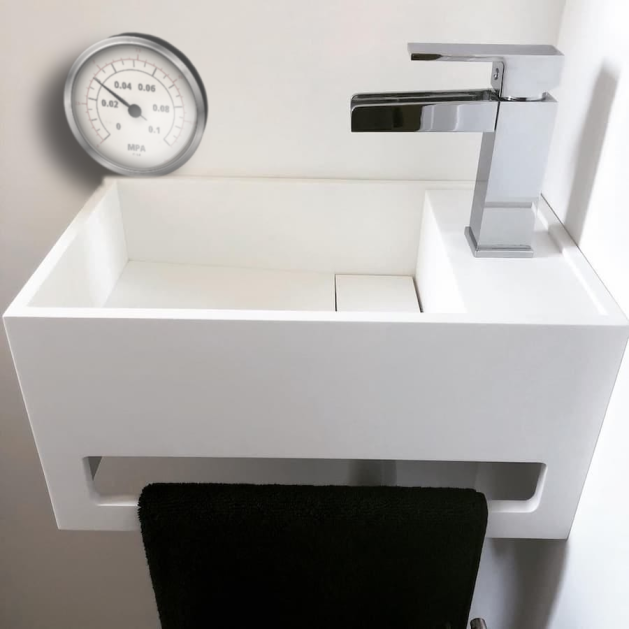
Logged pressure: 0.03 MPa
